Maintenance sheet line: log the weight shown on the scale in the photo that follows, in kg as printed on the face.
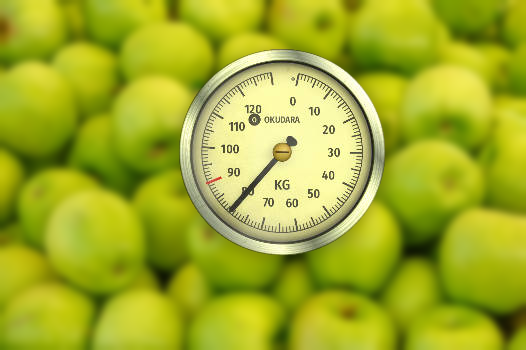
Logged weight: 80 kg
